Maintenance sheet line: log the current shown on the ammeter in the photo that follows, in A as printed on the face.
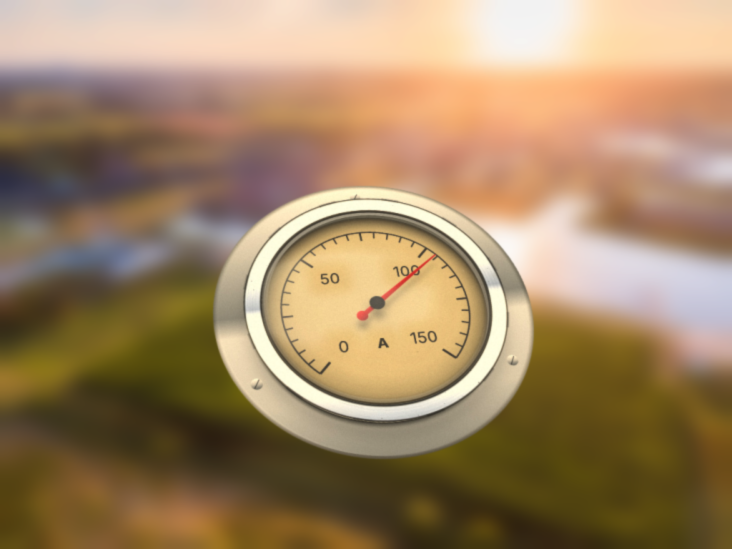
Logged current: 105 A
